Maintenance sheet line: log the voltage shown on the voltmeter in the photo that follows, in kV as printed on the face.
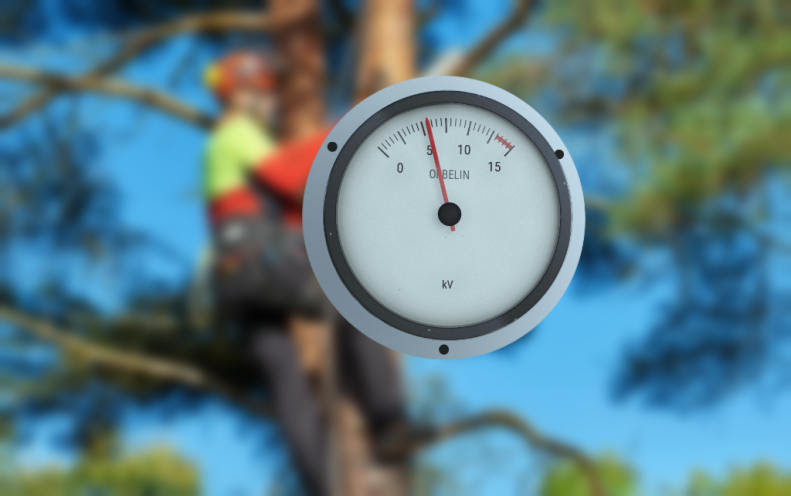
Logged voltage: 5.5 kV
